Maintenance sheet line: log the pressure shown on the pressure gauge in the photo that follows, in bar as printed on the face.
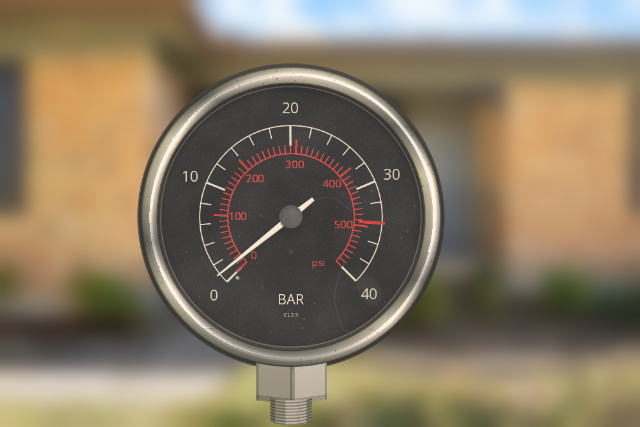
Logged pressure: 1 bar
